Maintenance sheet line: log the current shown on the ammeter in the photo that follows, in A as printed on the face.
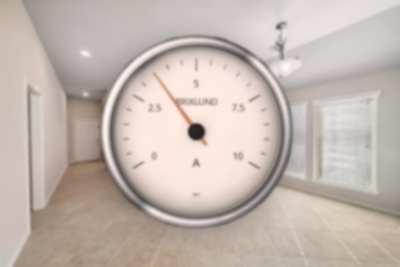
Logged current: 3.5 A
